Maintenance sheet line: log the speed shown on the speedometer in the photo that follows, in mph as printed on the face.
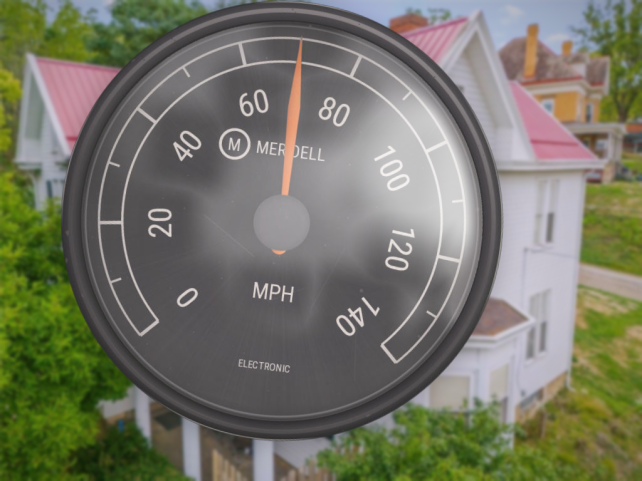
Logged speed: 70 mph
